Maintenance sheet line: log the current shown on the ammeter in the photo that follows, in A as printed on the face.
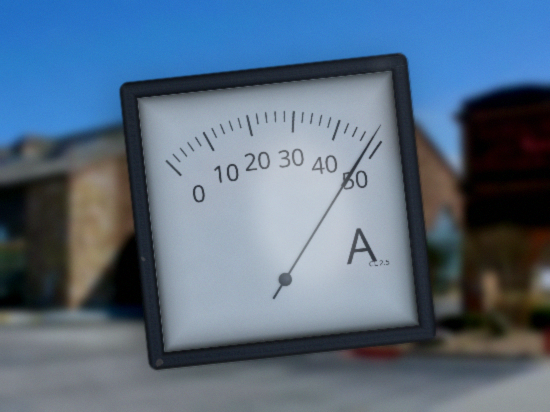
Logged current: 48 A
